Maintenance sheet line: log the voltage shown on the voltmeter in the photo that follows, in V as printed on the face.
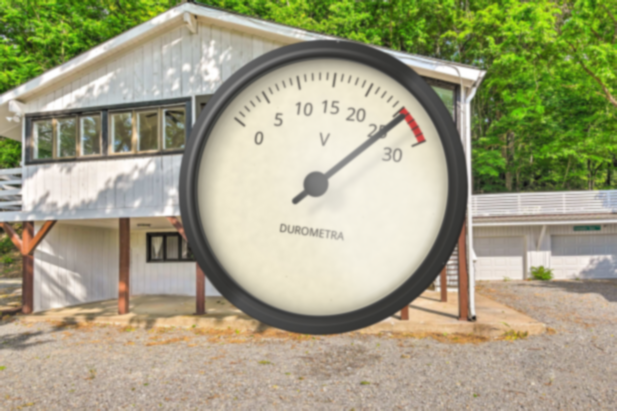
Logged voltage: 26 V
